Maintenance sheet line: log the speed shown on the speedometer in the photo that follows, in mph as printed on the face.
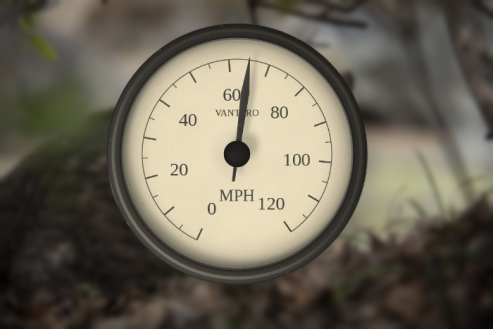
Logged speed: 65 mph
